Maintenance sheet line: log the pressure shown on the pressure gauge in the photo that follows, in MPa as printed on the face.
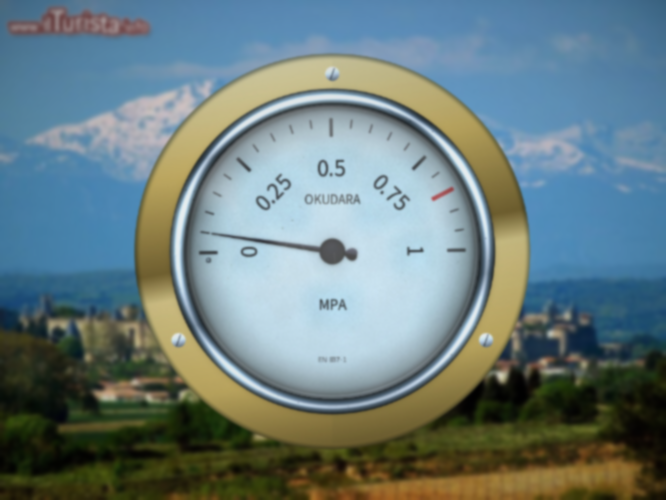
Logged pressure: 0.05 MPa
